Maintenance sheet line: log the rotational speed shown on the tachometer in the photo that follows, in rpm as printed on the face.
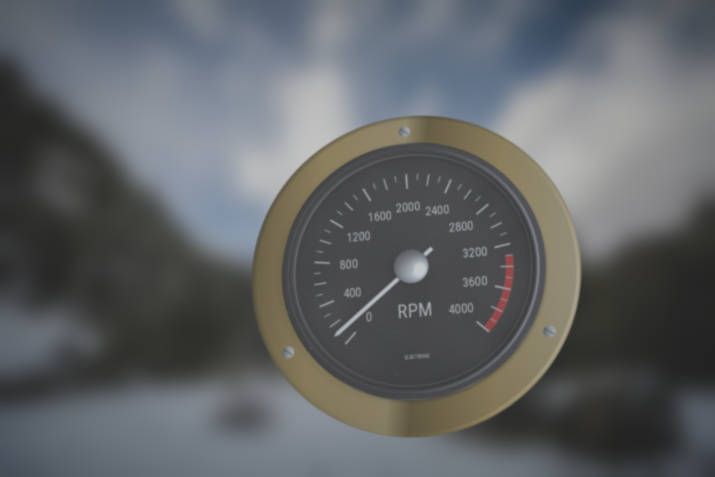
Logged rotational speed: 100 rpm
